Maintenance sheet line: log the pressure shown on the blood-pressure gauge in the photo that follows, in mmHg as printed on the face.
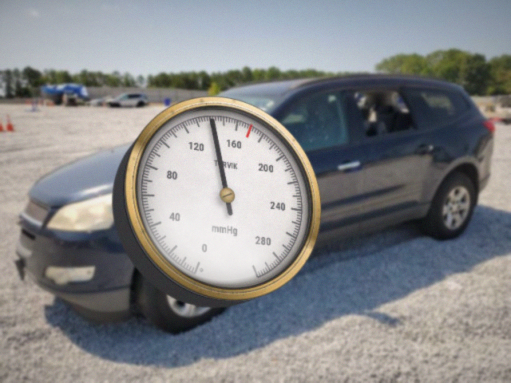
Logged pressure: 140 mmHg
